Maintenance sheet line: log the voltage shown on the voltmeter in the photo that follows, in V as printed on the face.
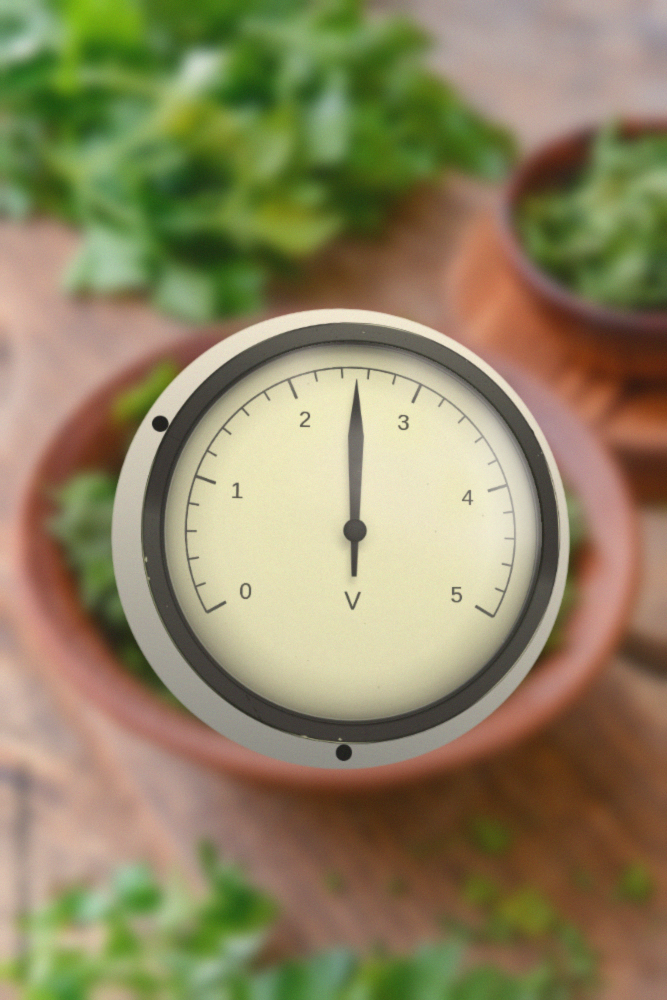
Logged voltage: 2.5 V
